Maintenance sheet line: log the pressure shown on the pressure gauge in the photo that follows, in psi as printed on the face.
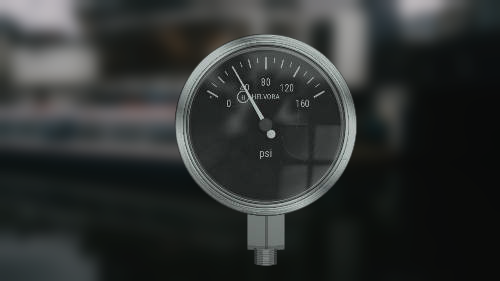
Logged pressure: 40 psi
